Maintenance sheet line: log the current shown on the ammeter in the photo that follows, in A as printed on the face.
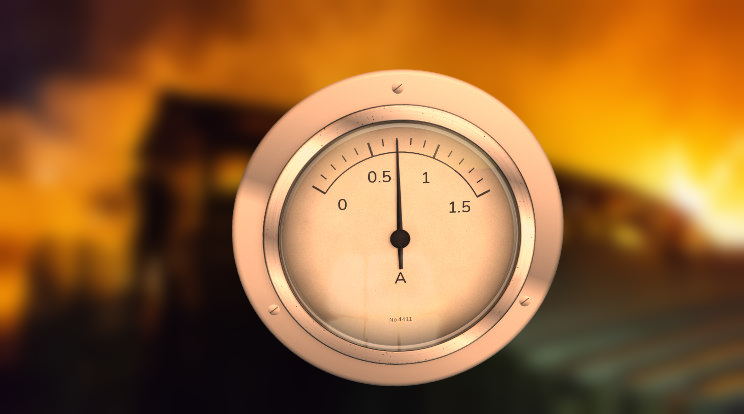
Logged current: 0.7 A
